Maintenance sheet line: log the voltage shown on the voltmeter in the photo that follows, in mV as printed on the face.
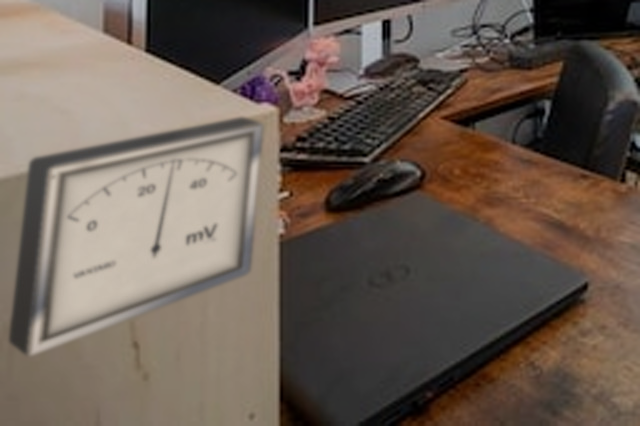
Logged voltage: 27.5 mV
